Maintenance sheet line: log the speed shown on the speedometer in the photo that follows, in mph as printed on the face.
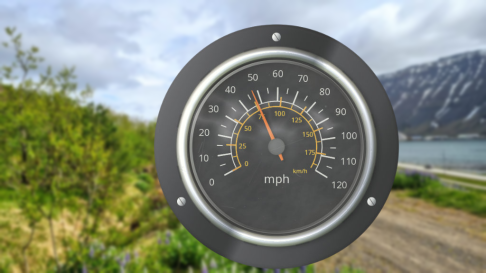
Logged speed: 47.5 mph
